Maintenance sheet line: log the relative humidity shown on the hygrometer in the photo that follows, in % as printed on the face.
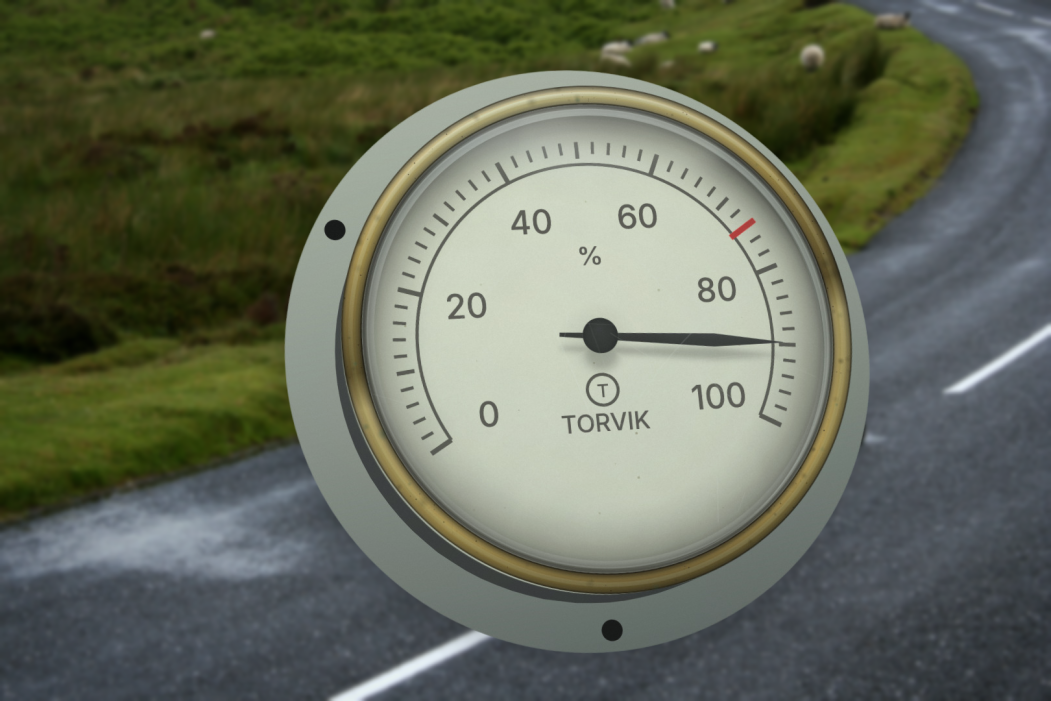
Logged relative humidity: 90 %
